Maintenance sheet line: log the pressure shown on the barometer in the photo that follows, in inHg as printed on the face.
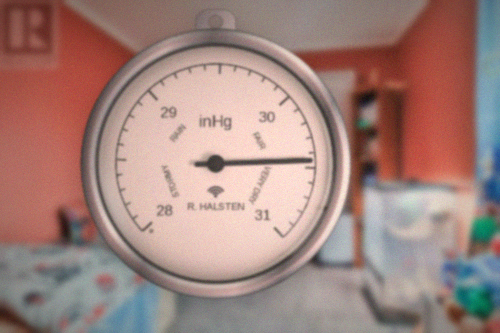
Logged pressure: 30.45 inHg
